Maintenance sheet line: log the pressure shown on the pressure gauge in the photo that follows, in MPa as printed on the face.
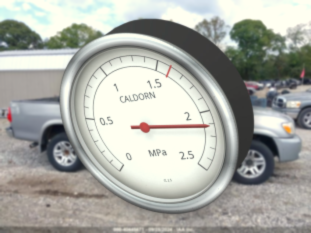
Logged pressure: 2.1 MPa
